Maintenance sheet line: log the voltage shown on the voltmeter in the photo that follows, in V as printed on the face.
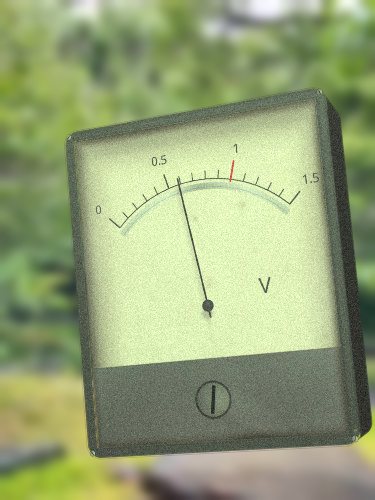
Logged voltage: 0.6 V
